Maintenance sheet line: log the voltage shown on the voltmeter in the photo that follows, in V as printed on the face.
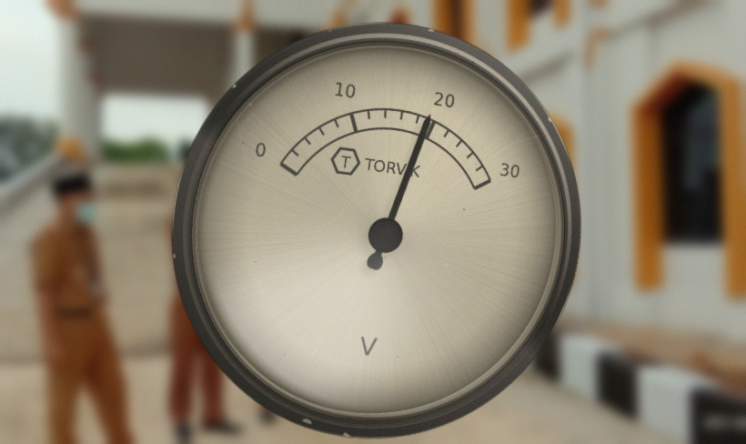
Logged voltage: 19 V
